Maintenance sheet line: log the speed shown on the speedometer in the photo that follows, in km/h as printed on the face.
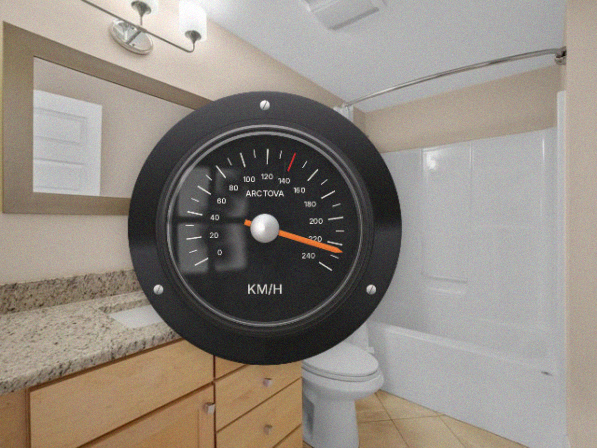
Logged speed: 225 km/h
